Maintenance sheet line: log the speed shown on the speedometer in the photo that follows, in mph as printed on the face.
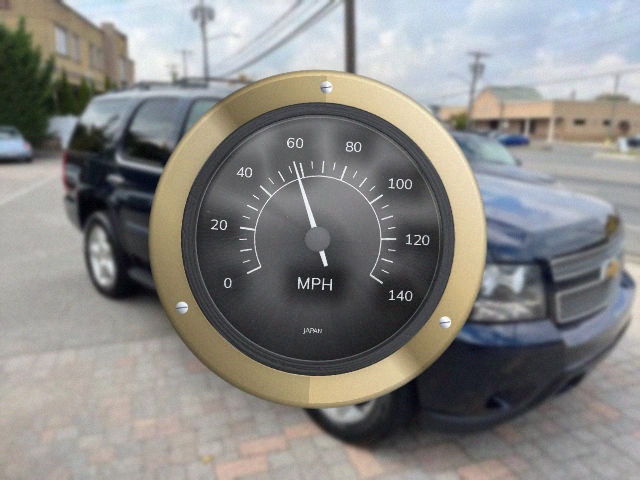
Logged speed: 57.5 mph
